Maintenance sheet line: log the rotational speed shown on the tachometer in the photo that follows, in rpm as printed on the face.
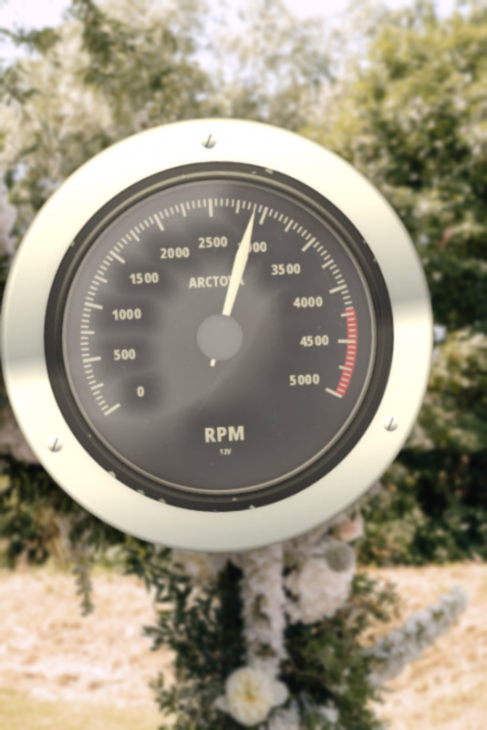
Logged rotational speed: 2900 rpm
